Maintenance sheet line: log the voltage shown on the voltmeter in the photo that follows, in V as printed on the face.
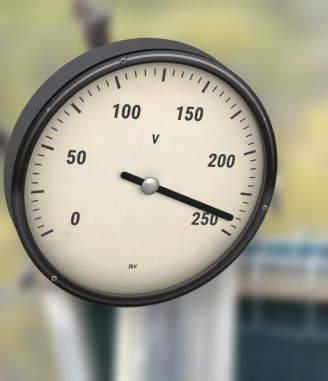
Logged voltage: 240 V
